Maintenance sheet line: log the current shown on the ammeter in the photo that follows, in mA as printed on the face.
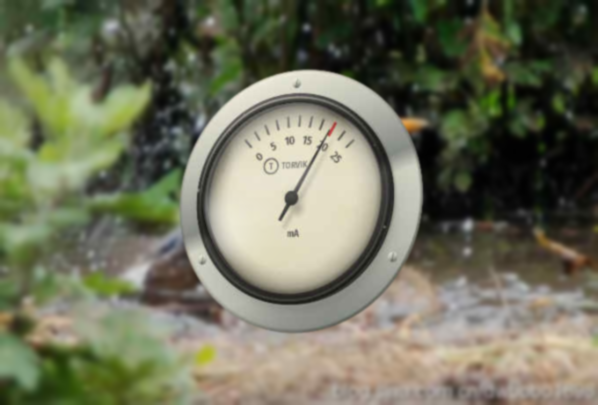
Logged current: 20 mA
